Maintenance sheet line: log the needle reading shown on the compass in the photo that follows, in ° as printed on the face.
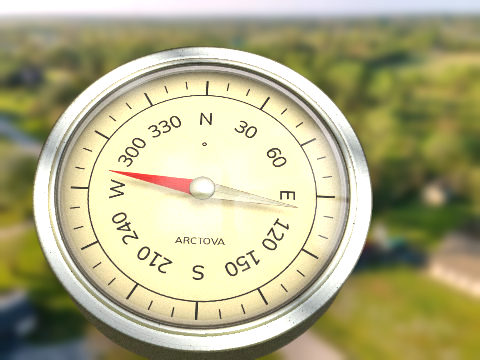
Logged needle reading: 280 °
